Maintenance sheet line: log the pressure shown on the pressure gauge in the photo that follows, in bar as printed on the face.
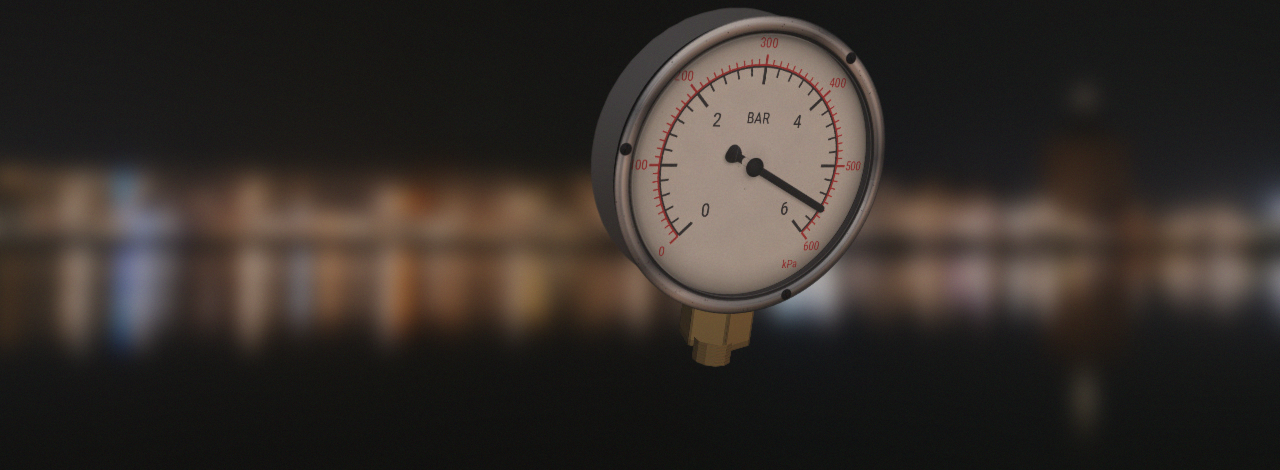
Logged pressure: 5.6 bar
